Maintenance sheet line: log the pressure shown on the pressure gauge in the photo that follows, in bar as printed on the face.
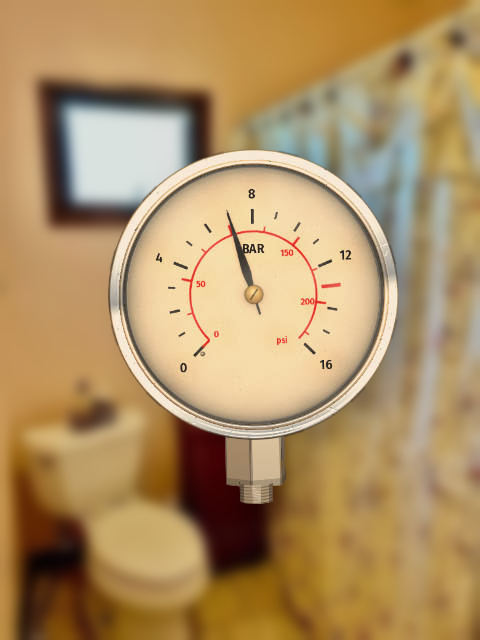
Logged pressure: 7 bar
